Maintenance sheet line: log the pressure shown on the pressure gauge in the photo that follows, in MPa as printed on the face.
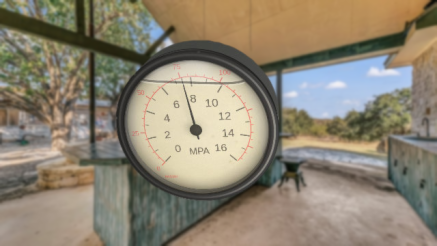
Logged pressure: 7.5 MPa
